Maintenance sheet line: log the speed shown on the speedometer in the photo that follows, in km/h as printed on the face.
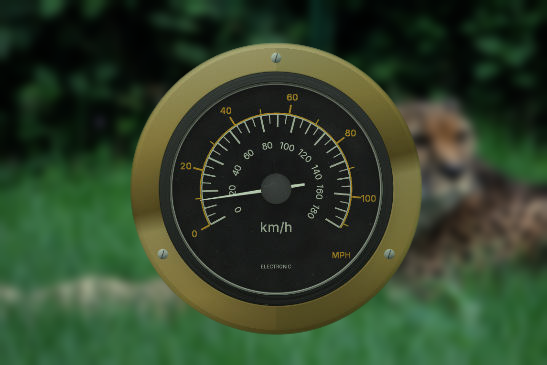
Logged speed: 15 km/h
